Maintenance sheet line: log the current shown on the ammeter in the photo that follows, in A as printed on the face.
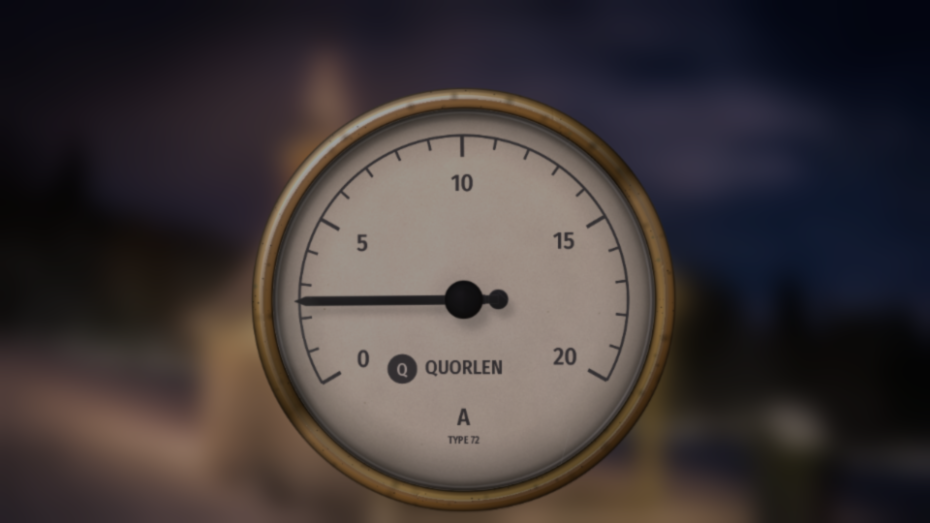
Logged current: 2.5 A
